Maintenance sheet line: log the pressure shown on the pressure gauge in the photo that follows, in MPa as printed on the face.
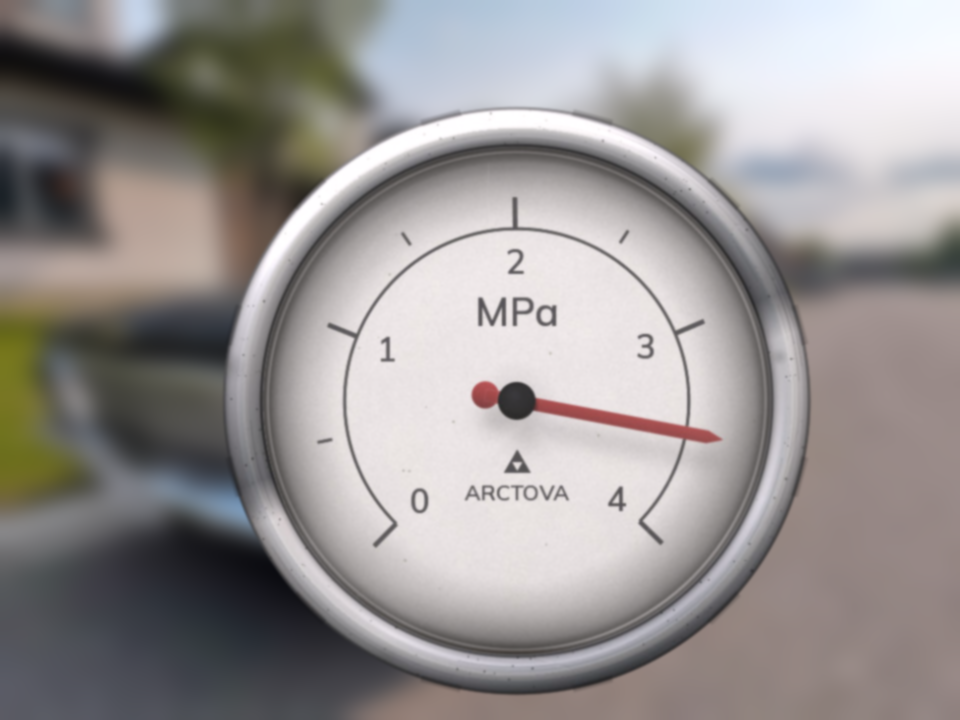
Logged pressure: 3.5 MPa
